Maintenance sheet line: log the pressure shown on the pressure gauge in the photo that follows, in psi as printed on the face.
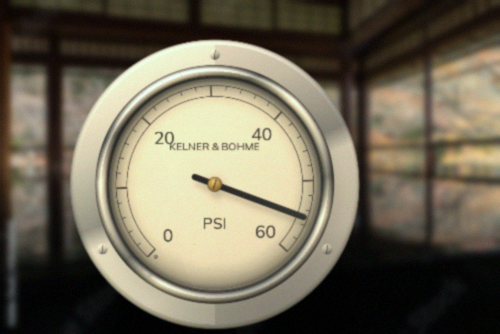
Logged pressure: 55 psi
